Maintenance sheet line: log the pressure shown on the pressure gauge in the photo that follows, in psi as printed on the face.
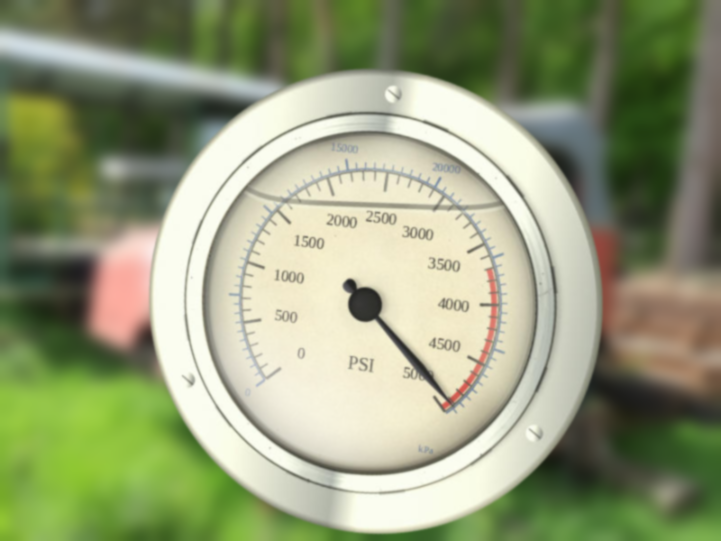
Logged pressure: 4900 psi
